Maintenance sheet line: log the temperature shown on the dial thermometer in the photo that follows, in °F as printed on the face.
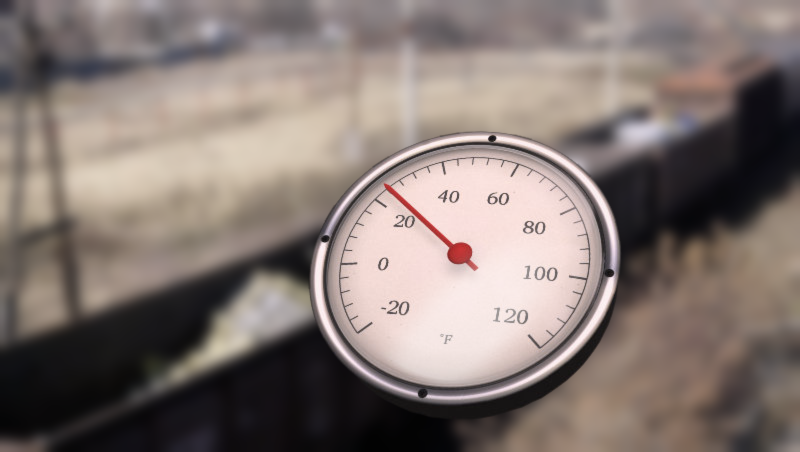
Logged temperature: 24 °F
